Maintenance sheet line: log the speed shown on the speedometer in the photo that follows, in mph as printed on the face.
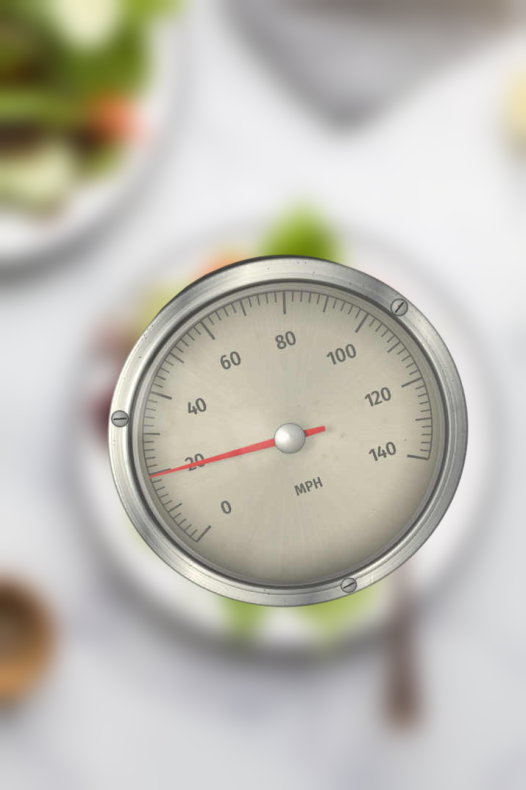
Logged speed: 20 mph
